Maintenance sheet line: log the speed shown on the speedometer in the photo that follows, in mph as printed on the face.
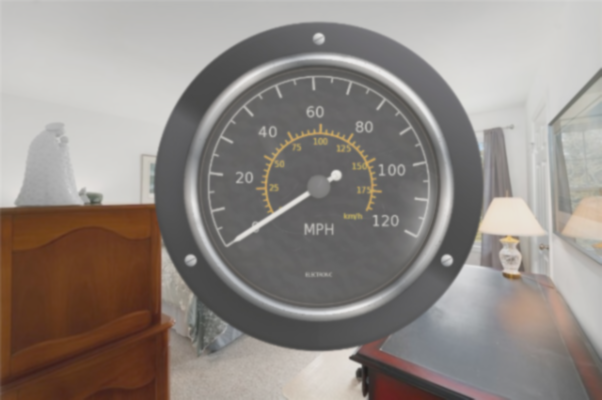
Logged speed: 0 mph
